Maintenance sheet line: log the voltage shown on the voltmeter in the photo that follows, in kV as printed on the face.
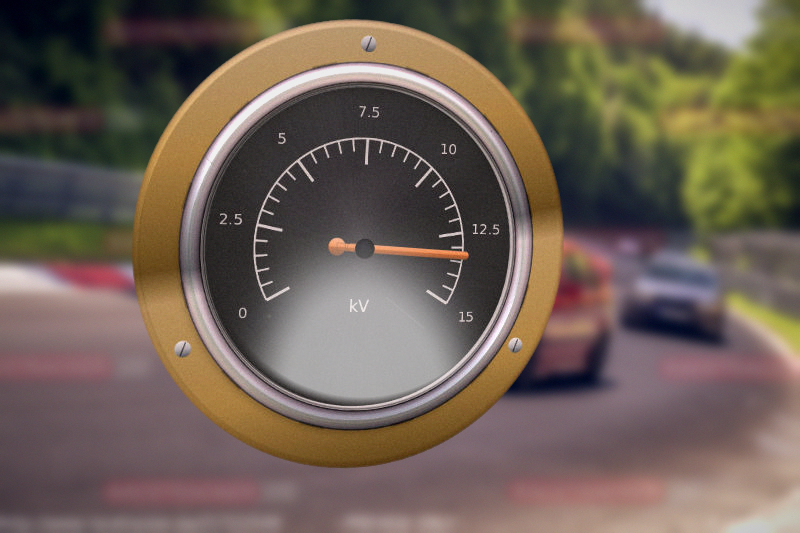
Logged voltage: 13.25 kV
